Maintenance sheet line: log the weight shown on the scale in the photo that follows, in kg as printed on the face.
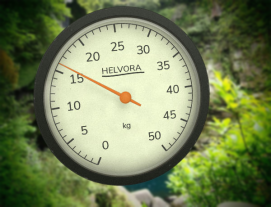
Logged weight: 16 kg
